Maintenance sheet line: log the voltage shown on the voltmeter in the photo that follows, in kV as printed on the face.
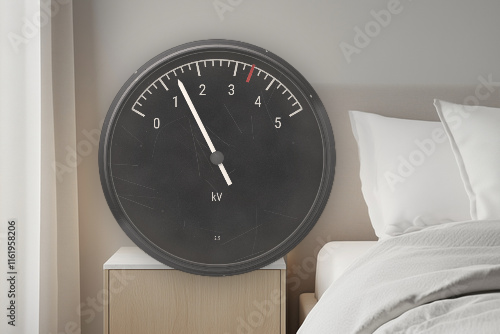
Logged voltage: 1.4 kV
